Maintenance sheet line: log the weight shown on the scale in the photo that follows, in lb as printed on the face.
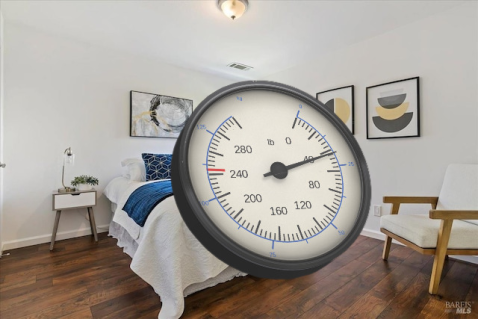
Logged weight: 44 lb
